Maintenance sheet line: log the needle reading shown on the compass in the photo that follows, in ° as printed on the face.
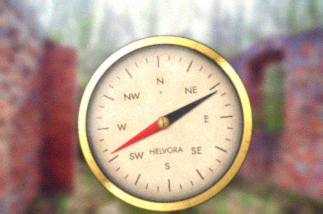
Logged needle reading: 245 °
